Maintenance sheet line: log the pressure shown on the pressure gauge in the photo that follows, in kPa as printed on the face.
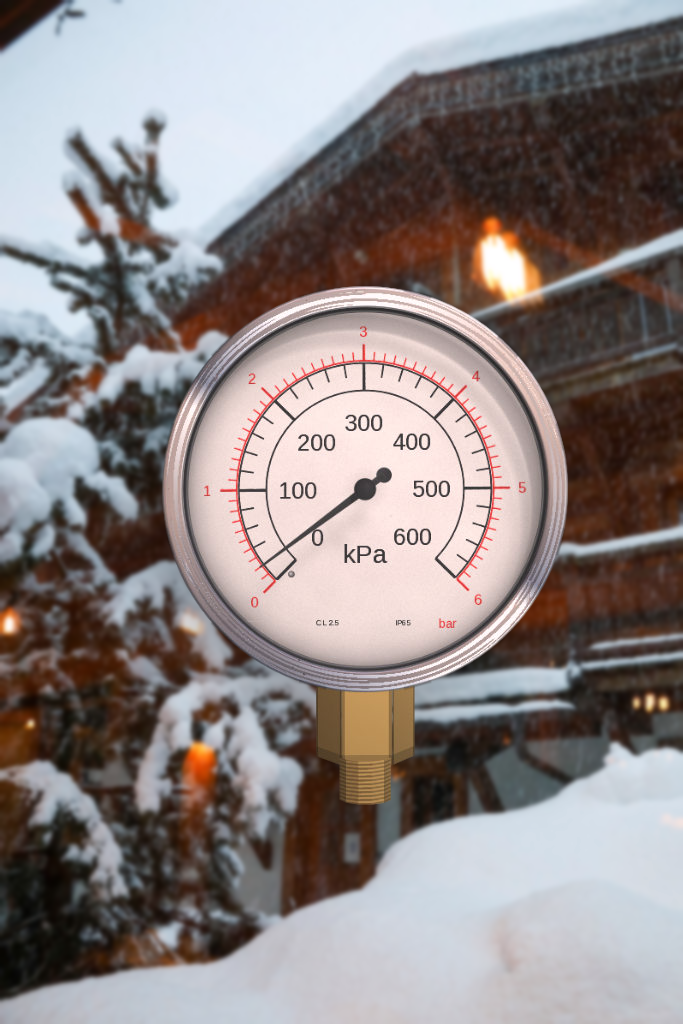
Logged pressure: 20 kPa
